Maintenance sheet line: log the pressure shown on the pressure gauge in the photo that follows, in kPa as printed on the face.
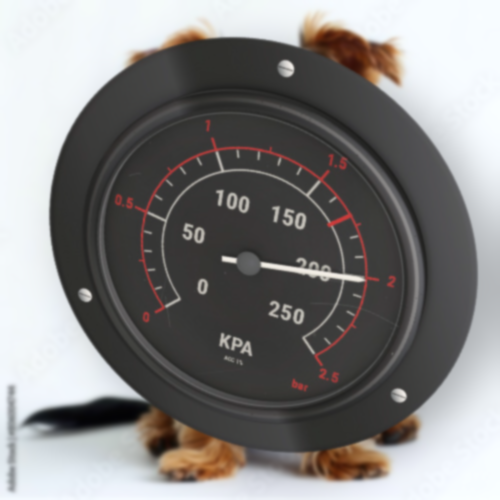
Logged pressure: 200 kPa
